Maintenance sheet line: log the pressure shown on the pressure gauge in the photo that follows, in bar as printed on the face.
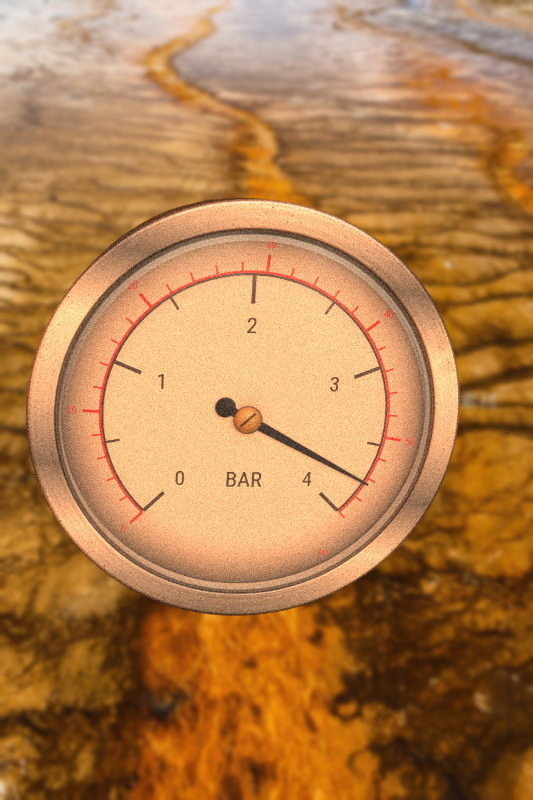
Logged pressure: 3.75 bar
